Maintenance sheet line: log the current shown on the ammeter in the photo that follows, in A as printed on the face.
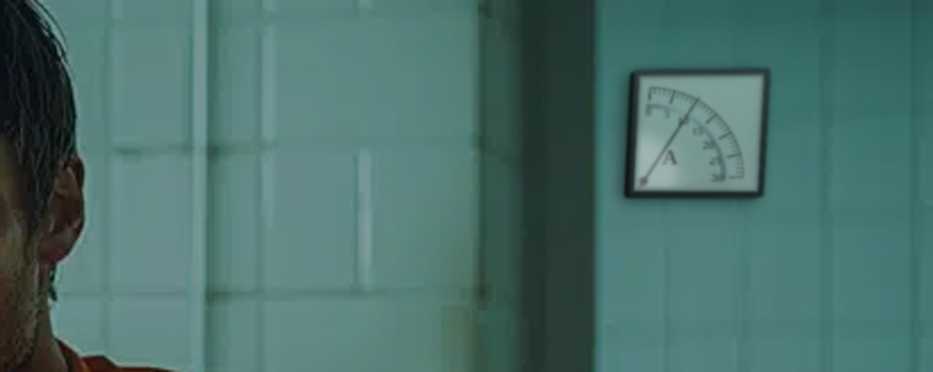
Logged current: 10 A
